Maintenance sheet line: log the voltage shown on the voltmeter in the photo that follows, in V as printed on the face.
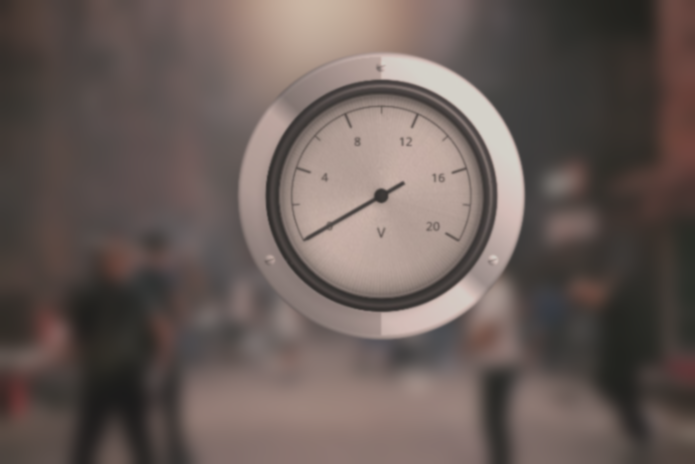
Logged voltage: 0 V
